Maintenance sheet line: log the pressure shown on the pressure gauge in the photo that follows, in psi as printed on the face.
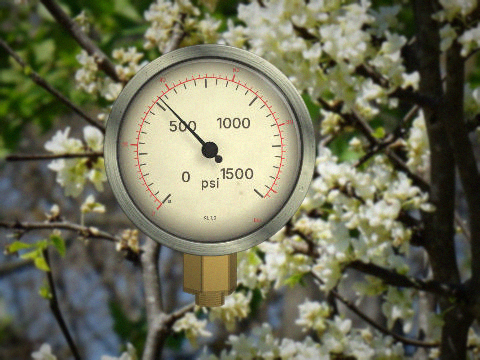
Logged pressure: 525 psi
